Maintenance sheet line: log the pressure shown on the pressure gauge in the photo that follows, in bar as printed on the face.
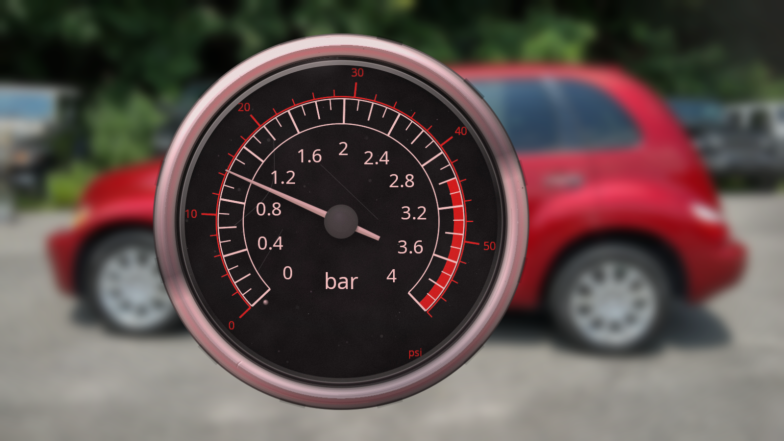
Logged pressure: 1 bar
